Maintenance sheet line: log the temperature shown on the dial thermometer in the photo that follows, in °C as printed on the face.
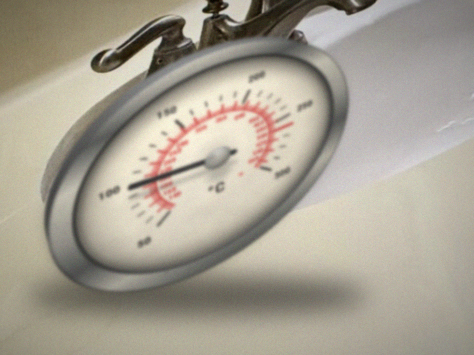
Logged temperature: 100 °C
